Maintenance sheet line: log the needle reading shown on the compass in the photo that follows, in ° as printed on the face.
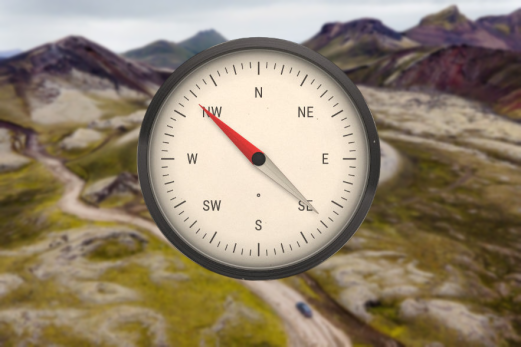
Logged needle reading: 312.5 °
